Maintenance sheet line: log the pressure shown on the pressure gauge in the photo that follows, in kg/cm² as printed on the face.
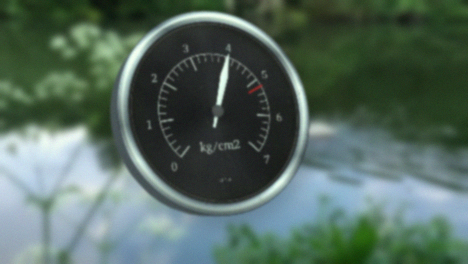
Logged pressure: 4 kg/cm²
